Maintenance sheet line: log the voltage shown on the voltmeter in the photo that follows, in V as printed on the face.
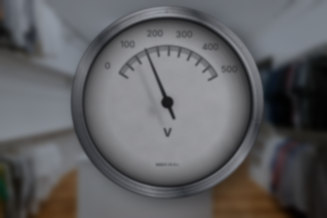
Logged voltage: 150 V
